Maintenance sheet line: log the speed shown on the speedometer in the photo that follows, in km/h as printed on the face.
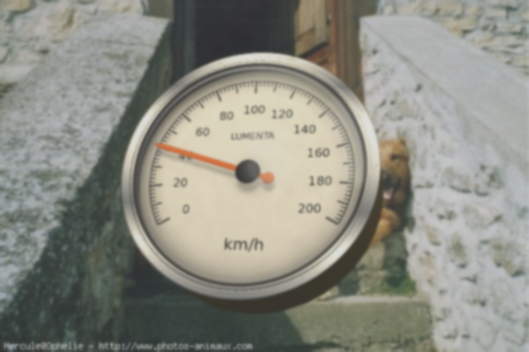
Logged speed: 40 km/h
